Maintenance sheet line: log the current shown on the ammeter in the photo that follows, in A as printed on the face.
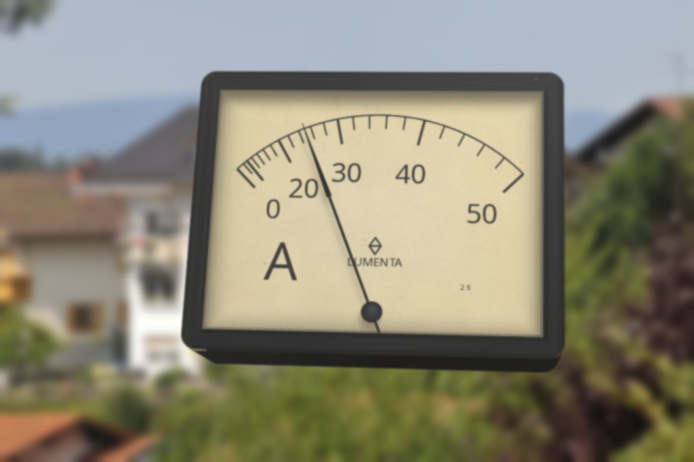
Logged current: 25 A
